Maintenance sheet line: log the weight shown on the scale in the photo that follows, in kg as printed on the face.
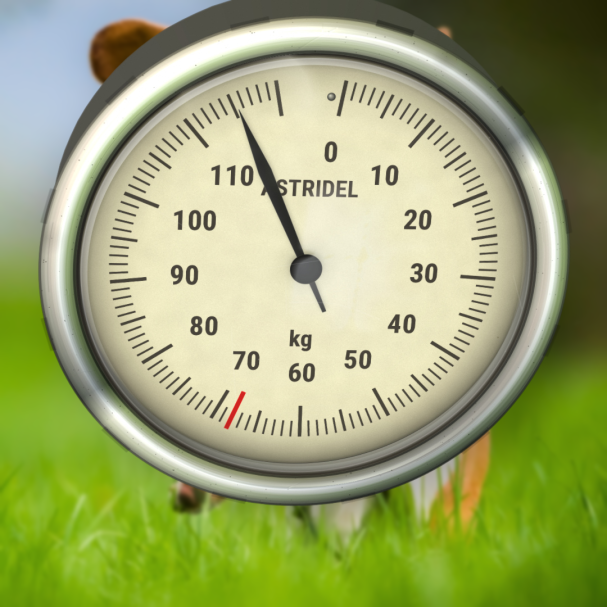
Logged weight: 115.5 kg
